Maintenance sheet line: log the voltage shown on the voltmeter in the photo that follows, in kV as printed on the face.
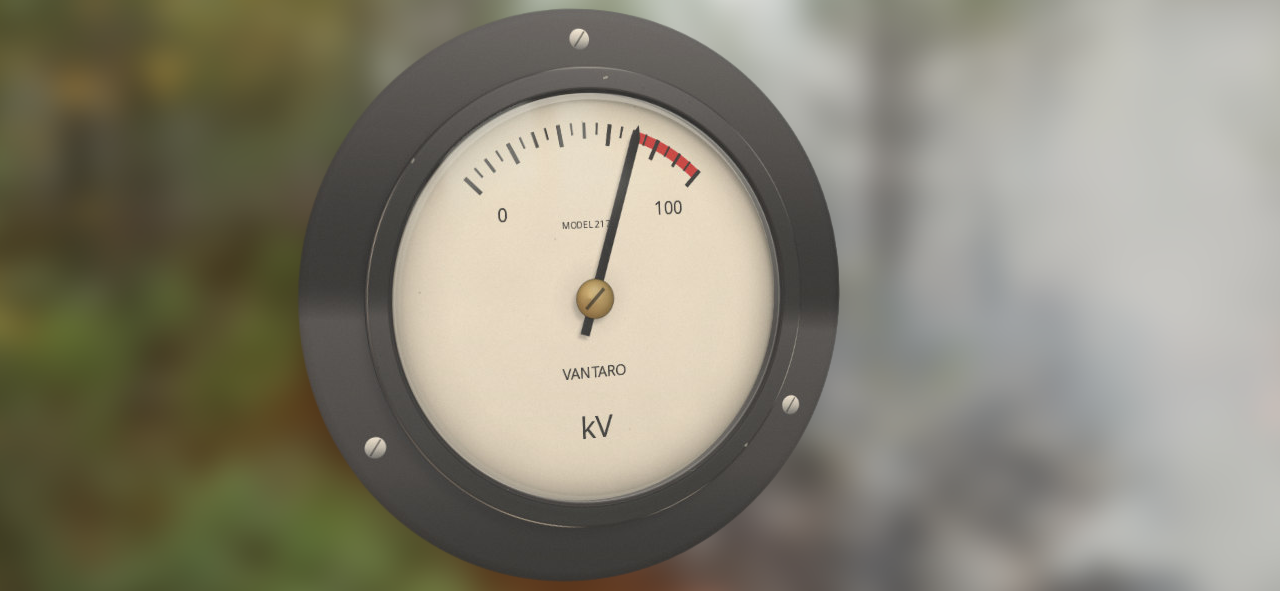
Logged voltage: 70 kV
